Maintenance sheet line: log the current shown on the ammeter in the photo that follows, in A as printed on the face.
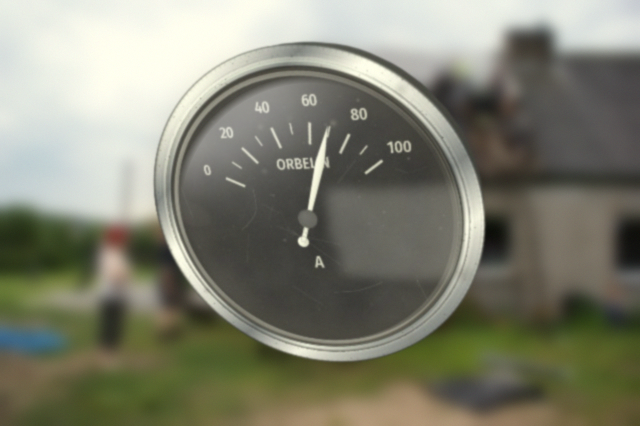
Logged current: 70 A
